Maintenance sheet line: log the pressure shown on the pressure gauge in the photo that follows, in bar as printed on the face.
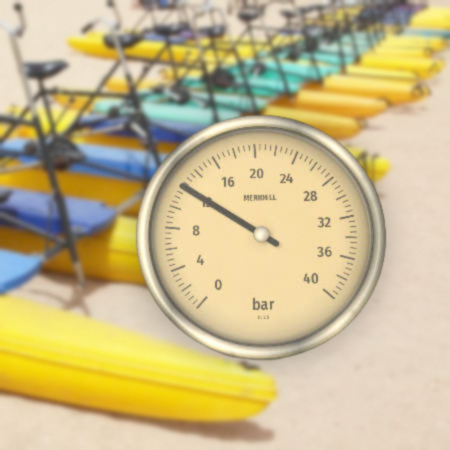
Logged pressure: 12 bar
